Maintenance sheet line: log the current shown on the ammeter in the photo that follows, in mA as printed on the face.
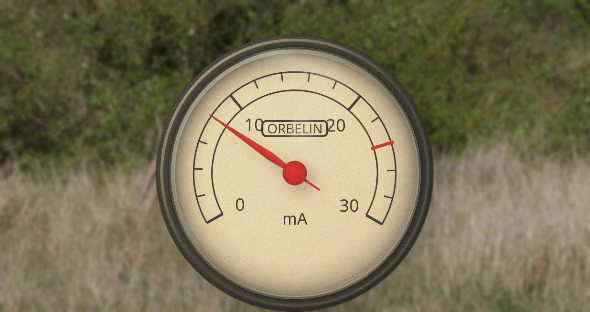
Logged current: 8 mA
